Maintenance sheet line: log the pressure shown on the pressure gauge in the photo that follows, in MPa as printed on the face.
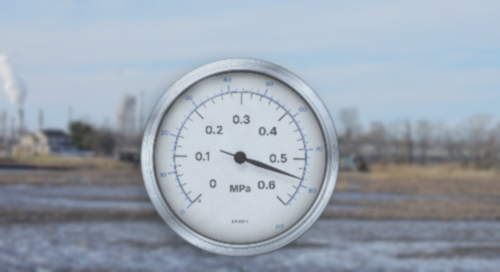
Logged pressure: 0.54 MPa
